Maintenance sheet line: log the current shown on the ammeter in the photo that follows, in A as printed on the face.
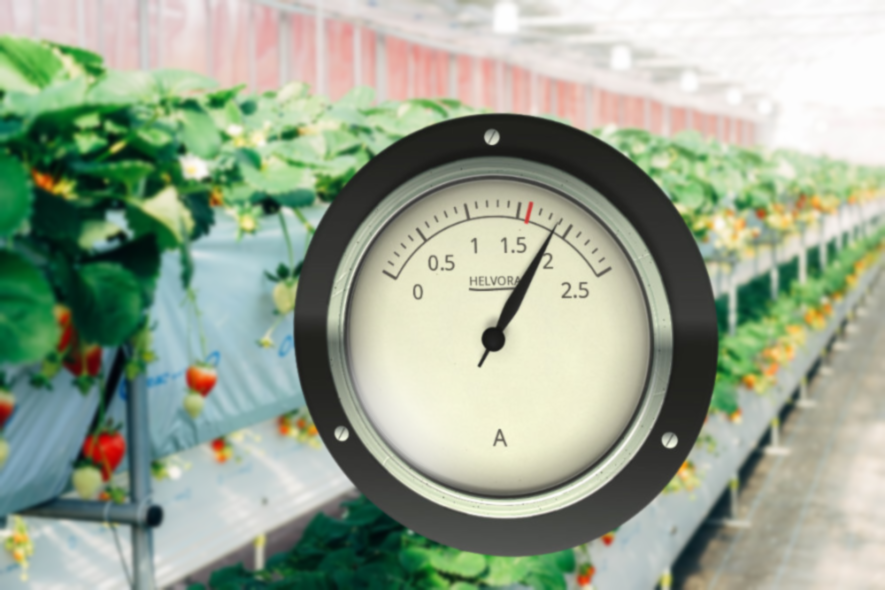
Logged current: 1.9 A
